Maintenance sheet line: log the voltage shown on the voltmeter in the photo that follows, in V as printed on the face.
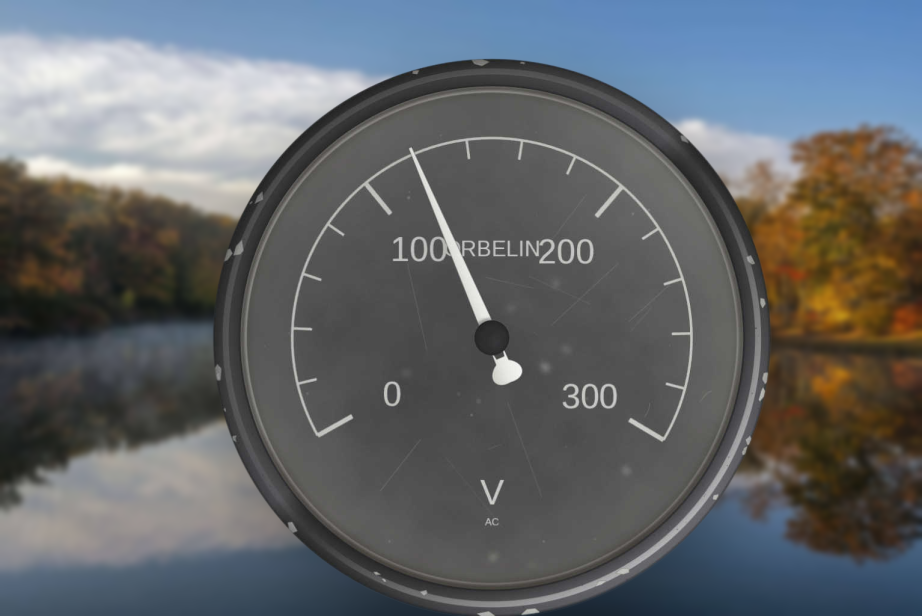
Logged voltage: 120 V
